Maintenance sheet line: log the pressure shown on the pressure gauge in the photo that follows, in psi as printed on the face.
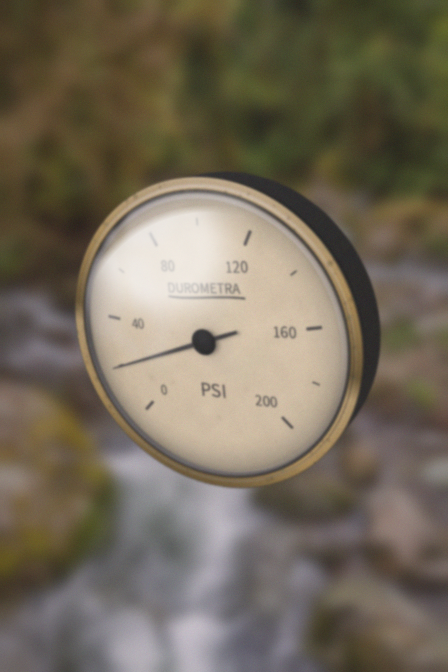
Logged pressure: 20 psi
